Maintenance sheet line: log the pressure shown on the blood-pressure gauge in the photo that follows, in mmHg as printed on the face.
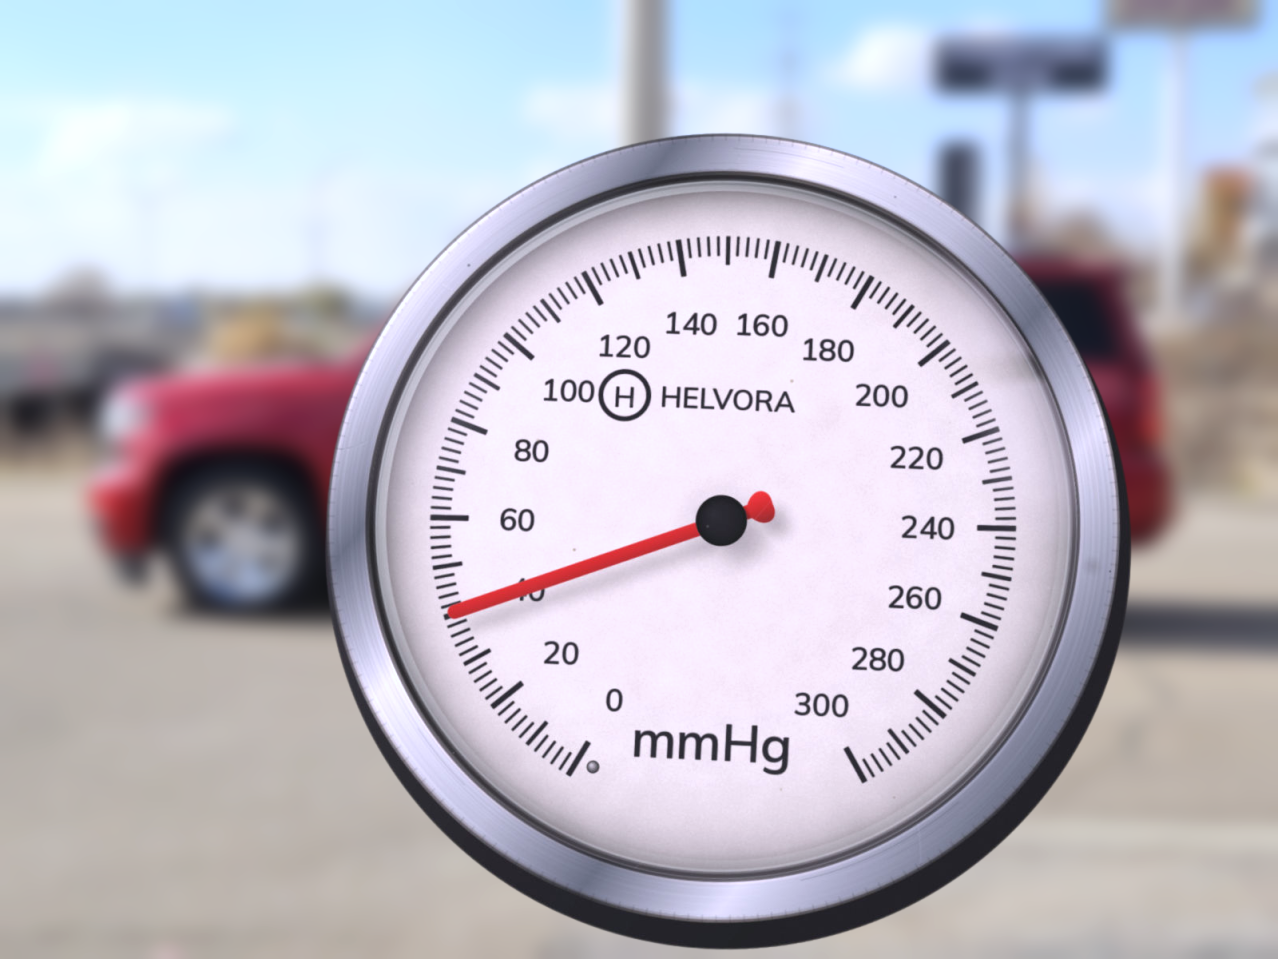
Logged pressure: 40 mmHg
